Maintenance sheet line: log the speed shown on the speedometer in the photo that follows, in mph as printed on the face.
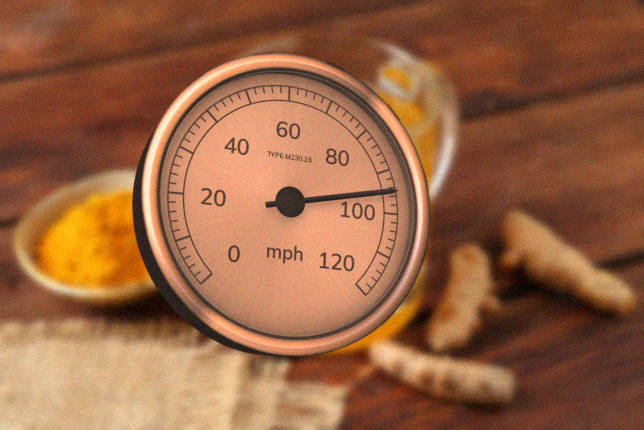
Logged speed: 95 mph
